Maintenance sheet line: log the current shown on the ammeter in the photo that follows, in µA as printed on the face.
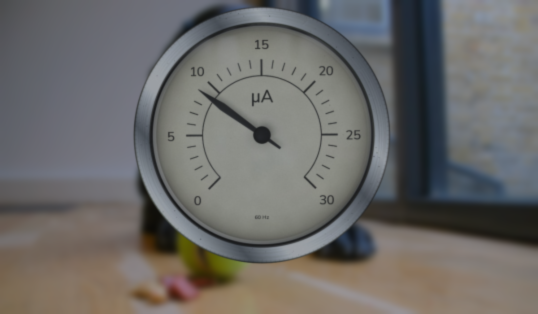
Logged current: 9 µA
